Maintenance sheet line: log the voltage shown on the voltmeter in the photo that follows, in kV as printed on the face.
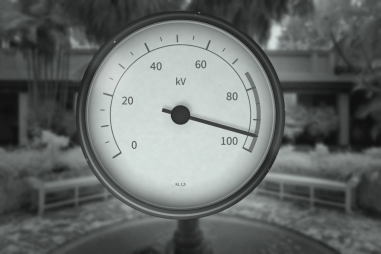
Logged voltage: 95 kV
